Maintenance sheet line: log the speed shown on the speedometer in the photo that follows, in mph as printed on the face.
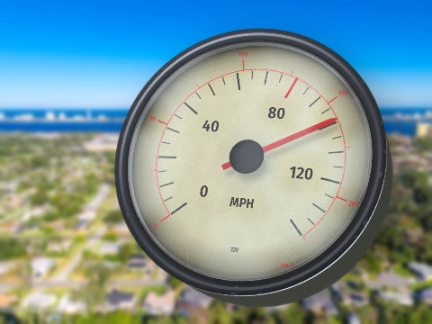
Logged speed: 100 mph
